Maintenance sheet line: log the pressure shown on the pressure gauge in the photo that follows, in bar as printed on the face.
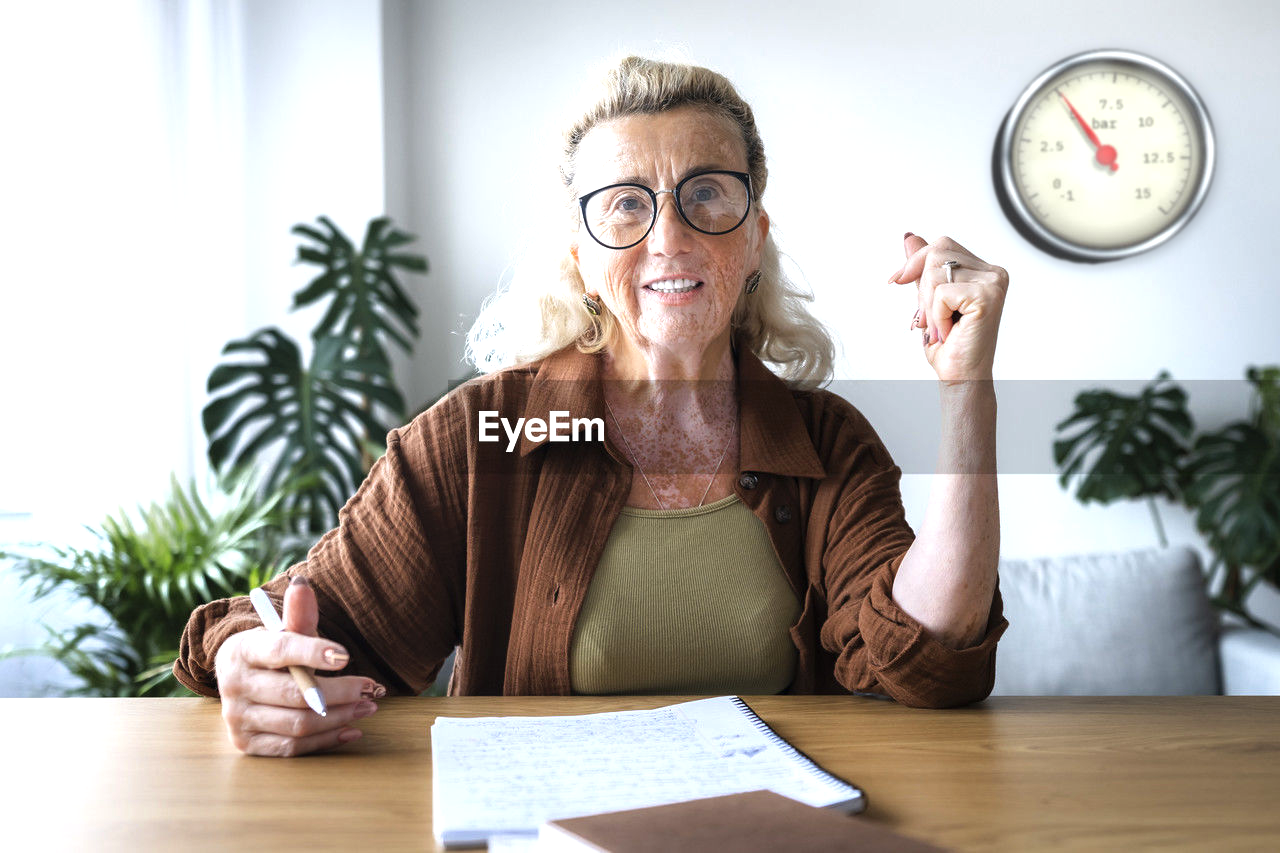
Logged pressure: 5 bar
